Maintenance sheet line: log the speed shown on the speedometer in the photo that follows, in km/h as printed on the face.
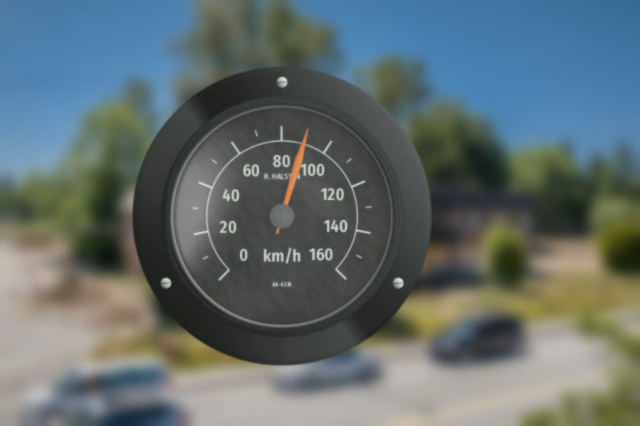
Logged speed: 90 km/h
